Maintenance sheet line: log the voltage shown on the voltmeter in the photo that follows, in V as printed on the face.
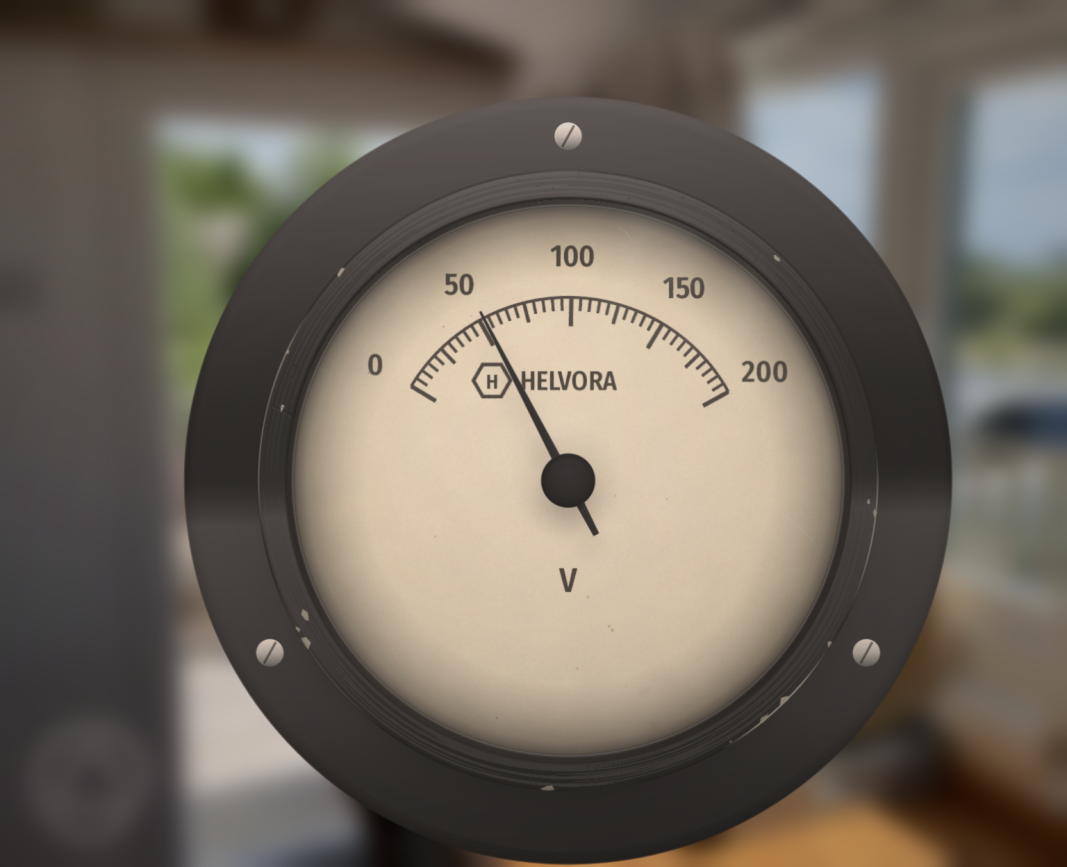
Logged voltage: 52.5 V
